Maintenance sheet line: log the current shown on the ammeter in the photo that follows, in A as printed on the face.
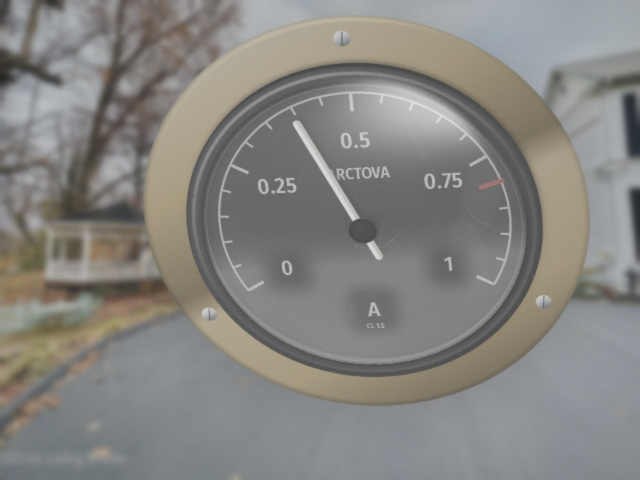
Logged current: 0.4 A
